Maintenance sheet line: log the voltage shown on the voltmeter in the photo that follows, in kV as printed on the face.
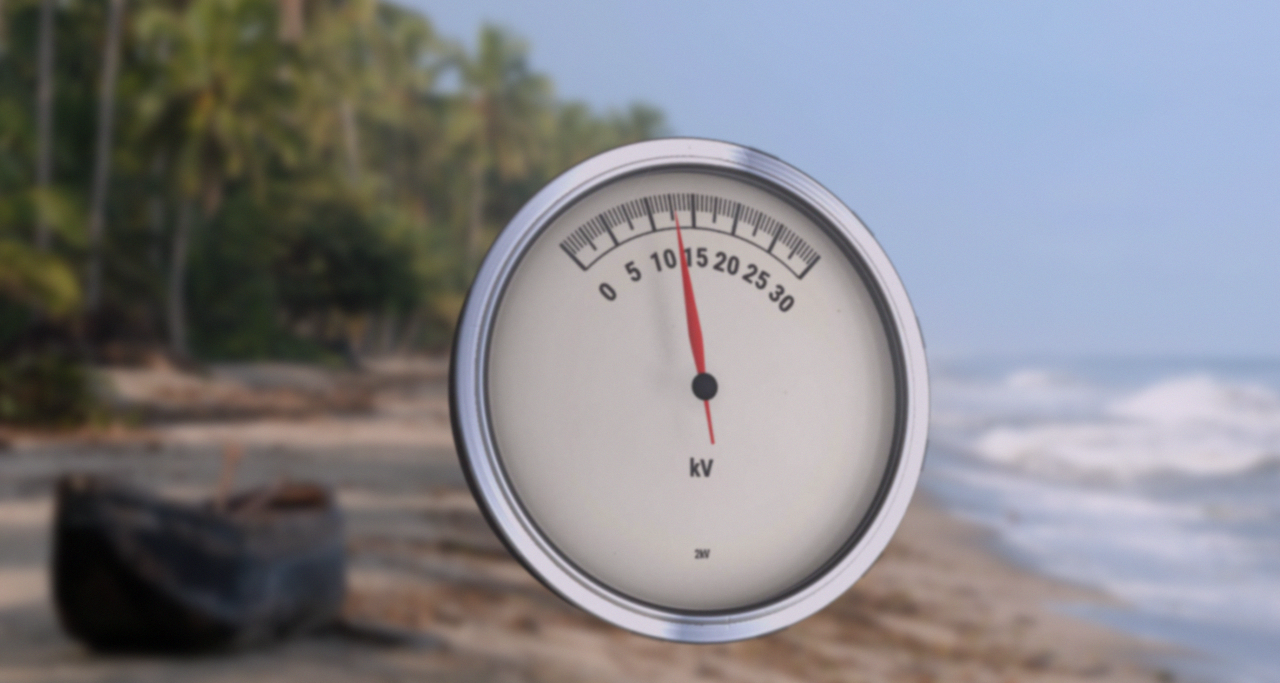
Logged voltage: 12.5 kV
